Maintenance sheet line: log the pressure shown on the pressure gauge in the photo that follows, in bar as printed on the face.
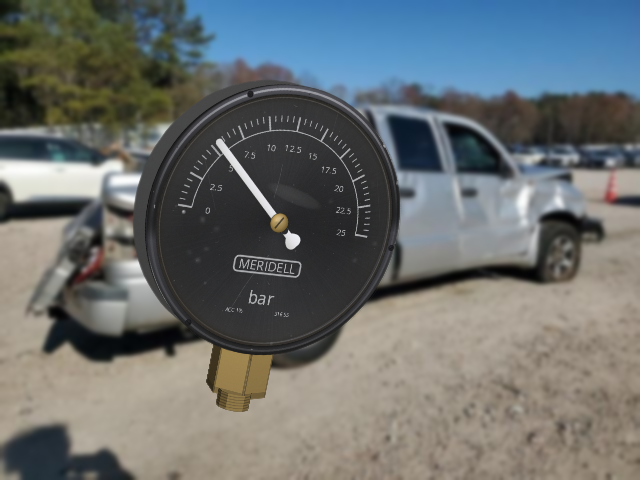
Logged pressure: 5.5 bar
